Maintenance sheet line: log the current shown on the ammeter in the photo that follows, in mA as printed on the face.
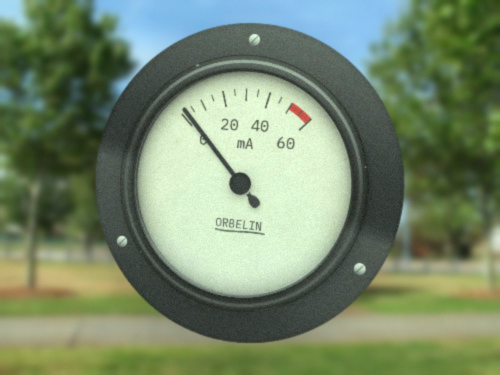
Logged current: 2.5 mA
